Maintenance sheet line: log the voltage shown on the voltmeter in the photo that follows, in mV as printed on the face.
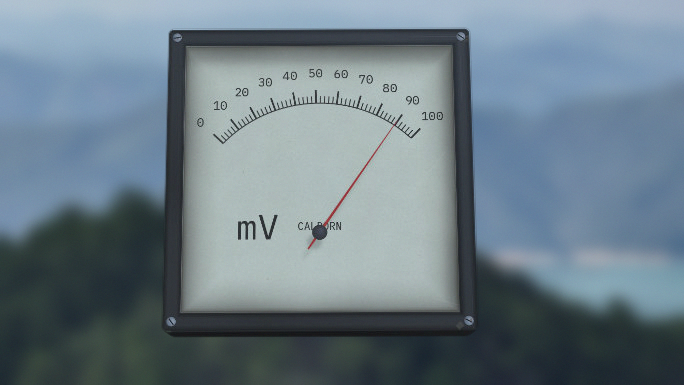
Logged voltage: 90 mV
